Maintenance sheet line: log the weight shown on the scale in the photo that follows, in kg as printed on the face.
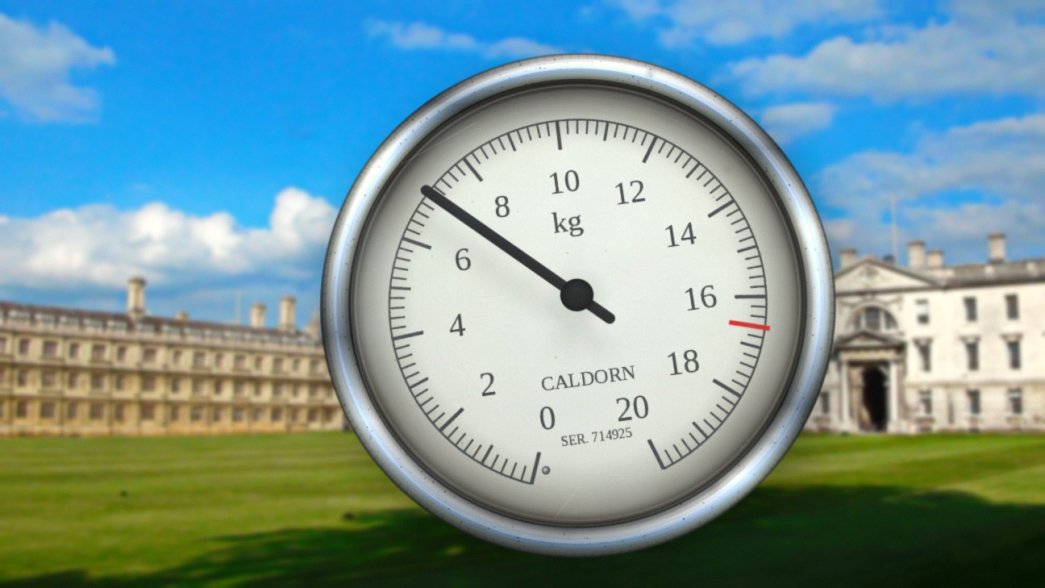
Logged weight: 7 kg
